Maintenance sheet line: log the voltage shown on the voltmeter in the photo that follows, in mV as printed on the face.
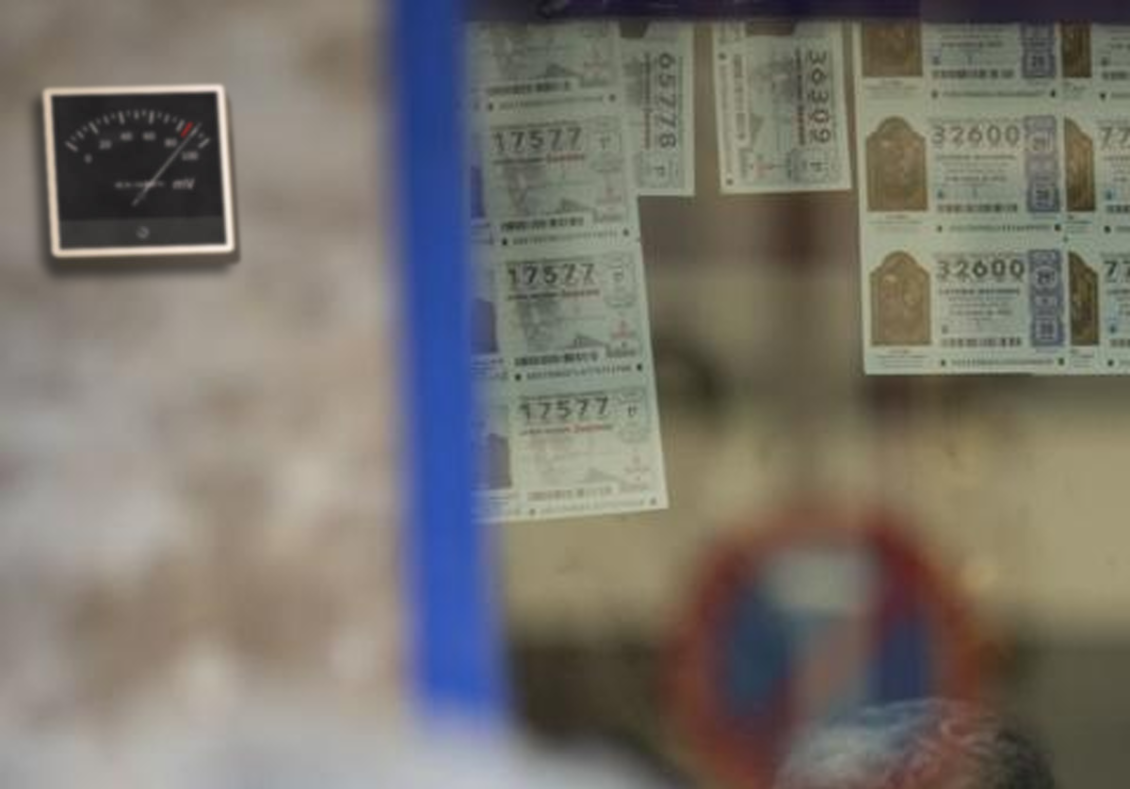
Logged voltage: 90 mV
